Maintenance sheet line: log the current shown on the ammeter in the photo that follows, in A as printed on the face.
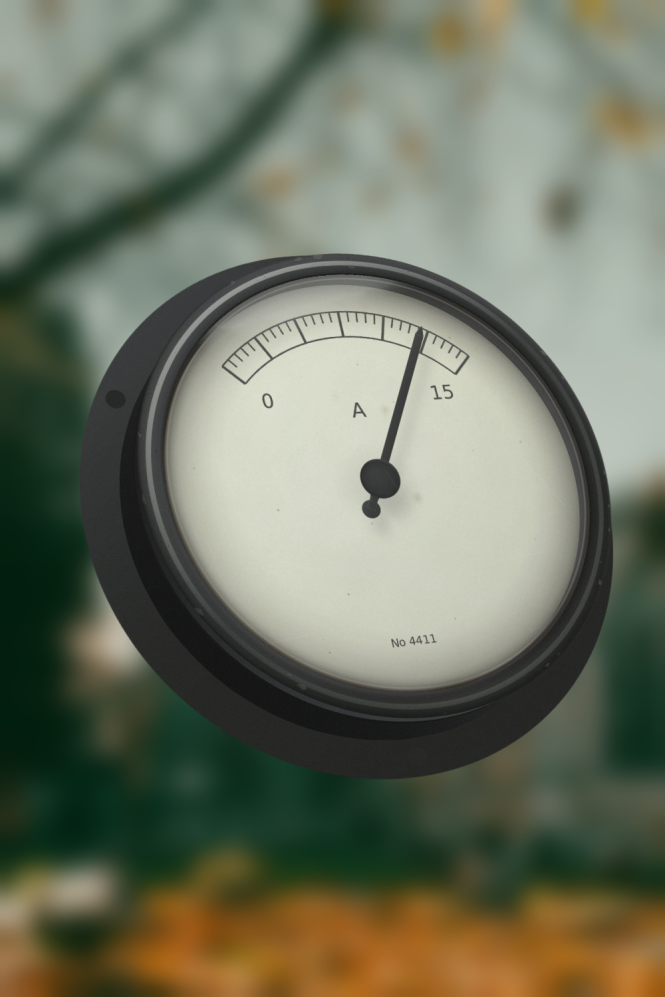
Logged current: 12 A
